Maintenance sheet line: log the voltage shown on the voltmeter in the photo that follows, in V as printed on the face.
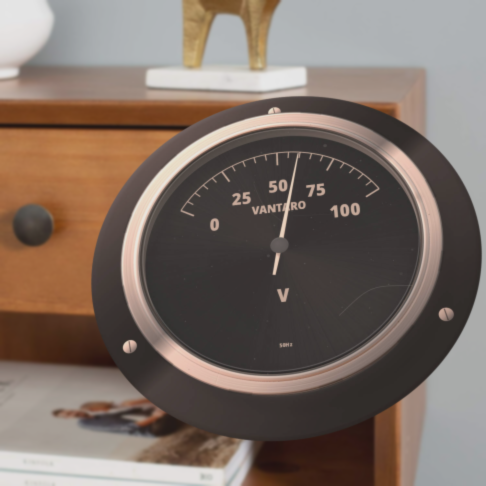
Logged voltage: 60 V
